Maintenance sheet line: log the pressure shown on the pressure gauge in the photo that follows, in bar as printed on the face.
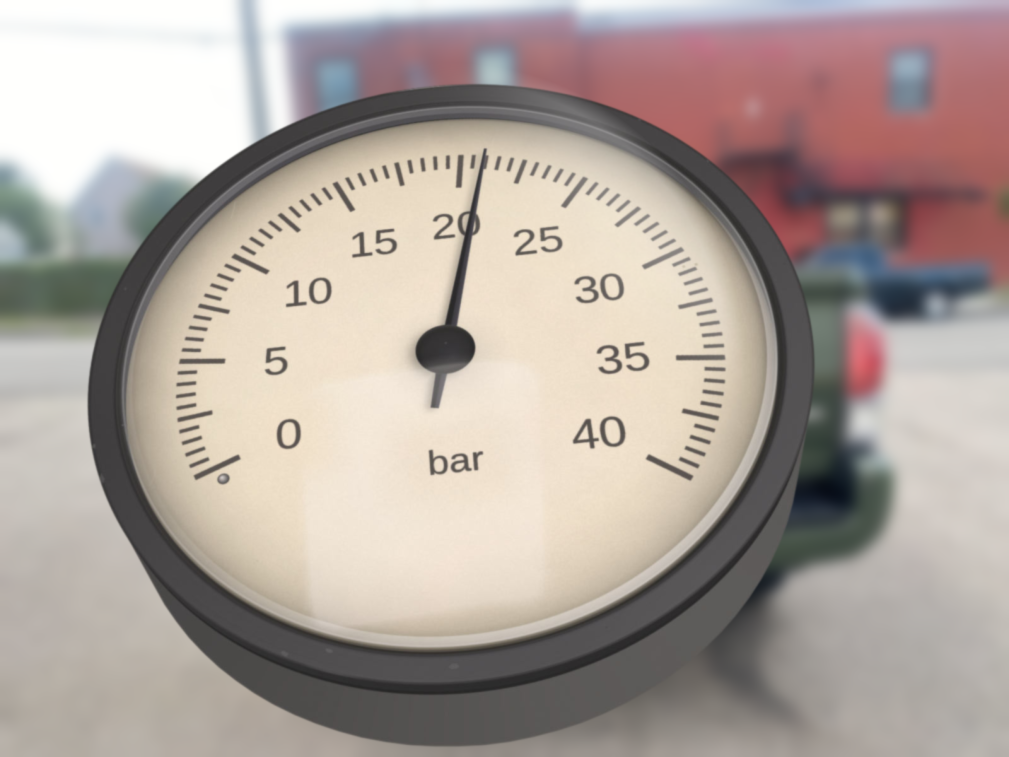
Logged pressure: 21 bar
